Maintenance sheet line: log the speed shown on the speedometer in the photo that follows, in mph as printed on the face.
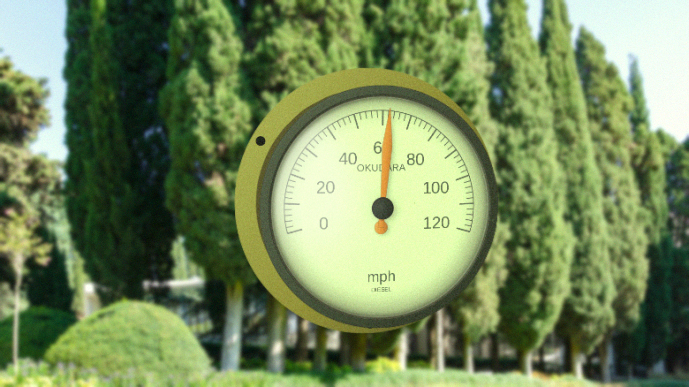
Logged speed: 62 mph
